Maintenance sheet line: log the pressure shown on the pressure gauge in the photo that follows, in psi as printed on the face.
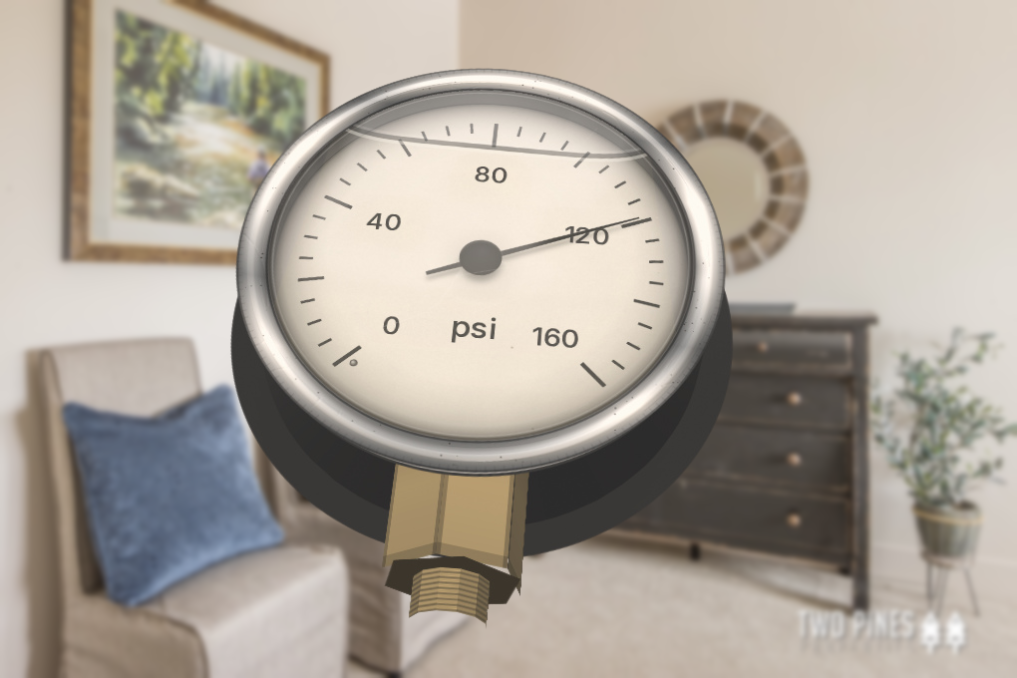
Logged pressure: 120 psi
